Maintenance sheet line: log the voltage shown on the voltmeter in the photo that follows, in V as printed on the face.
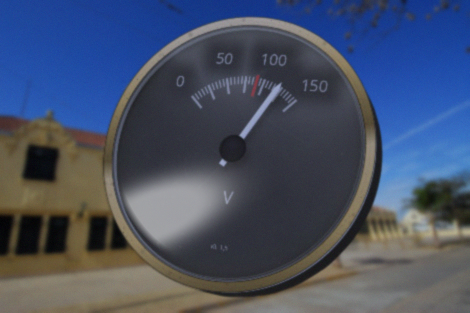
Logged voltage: 125 V
